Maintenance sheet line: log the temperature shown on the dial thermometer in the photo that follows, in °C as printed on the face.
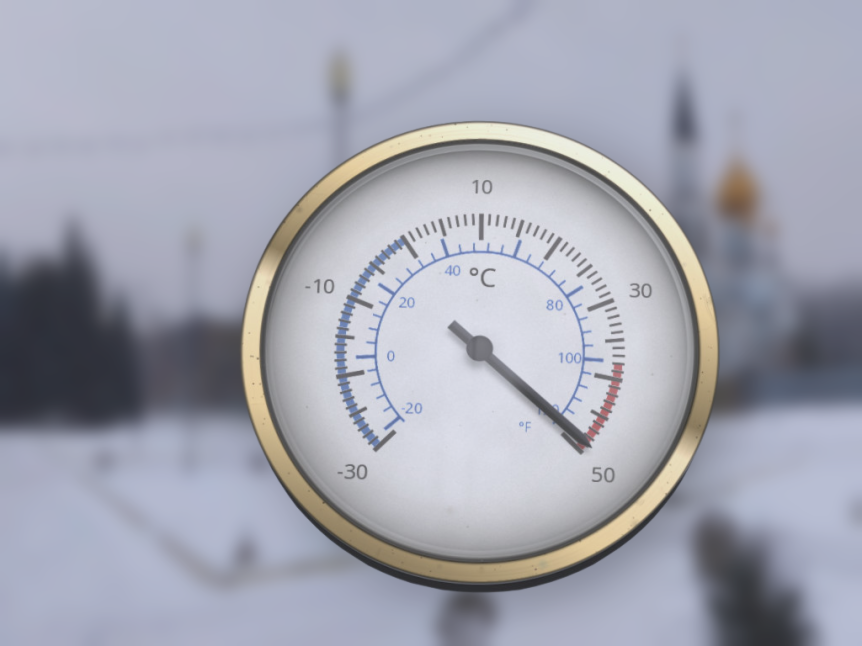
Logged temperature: 49 °C
